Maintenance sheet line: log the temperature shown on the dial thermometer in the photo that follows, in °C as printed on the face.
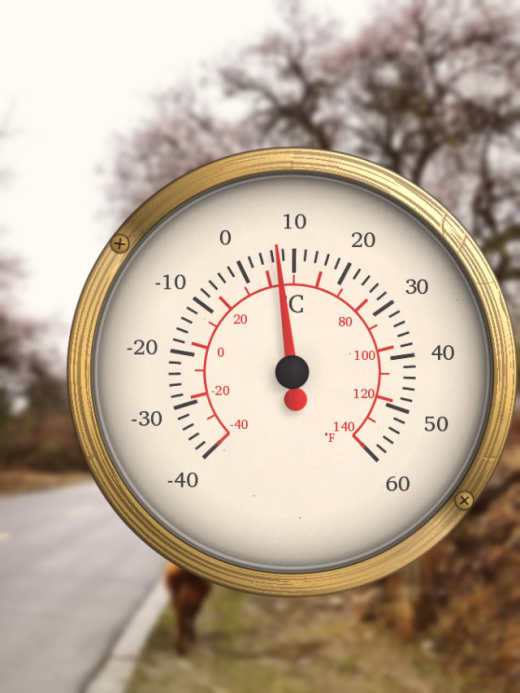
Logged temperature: 7 °C
